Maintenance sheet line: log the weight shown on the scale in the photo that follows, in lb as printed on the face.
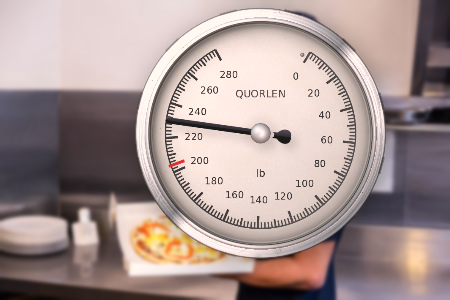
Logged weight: 230 lb
